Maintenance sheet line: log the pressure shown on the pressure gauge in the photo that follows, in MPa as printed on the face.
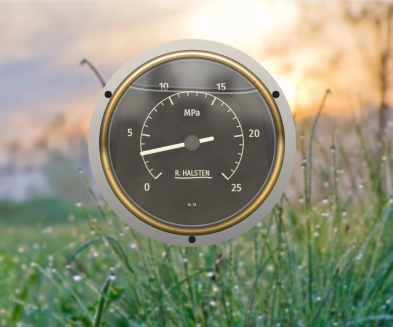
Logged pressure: 3 MPa
